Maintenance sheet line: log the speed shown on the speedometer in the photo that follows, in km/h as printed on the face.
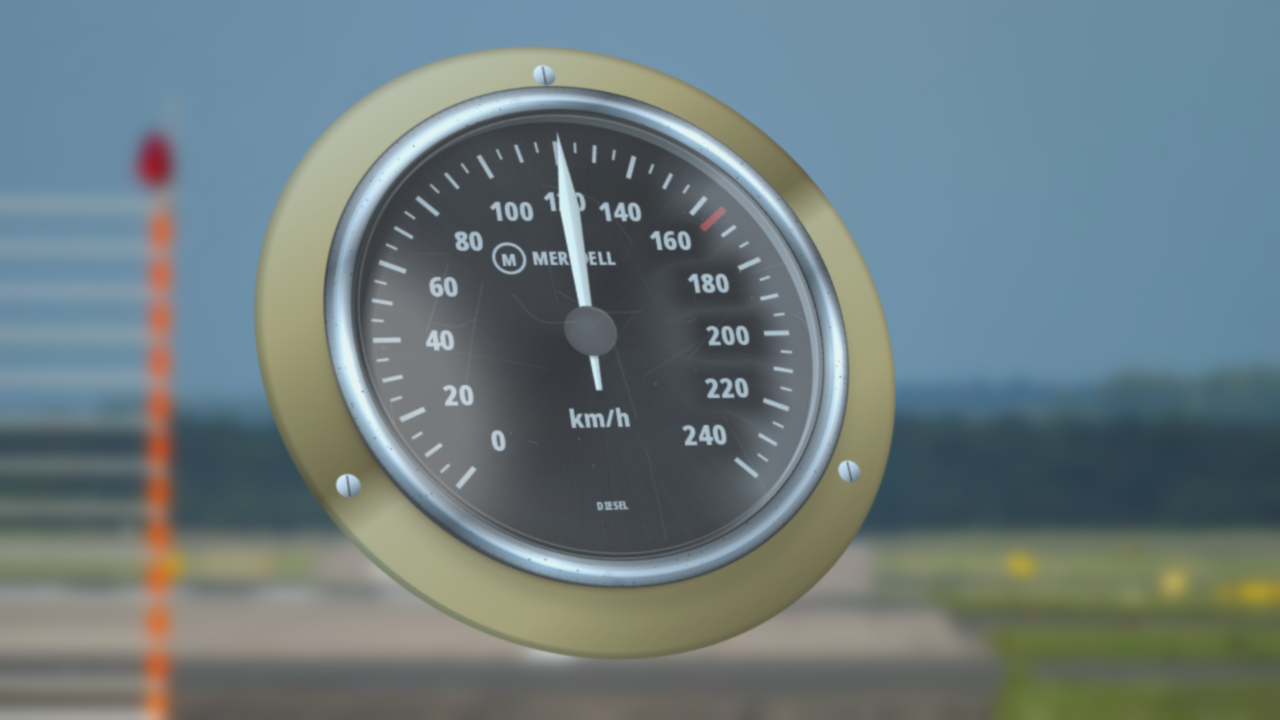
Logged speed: 120 km/h
